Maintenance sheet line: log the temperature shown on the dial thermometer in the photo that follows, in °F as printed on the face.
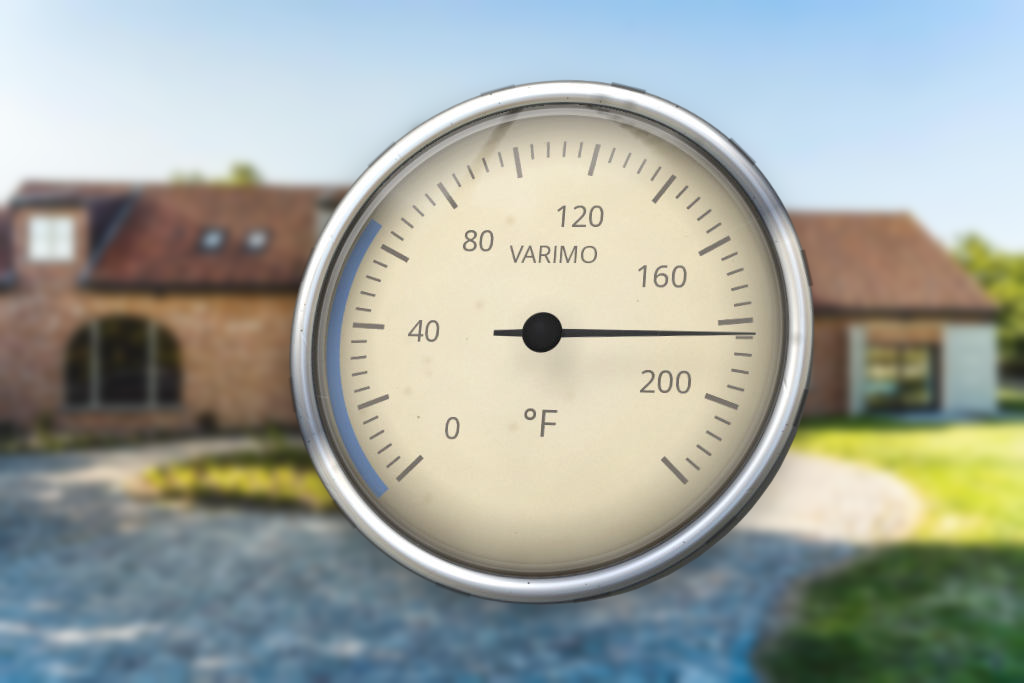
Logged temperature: 184 °F
